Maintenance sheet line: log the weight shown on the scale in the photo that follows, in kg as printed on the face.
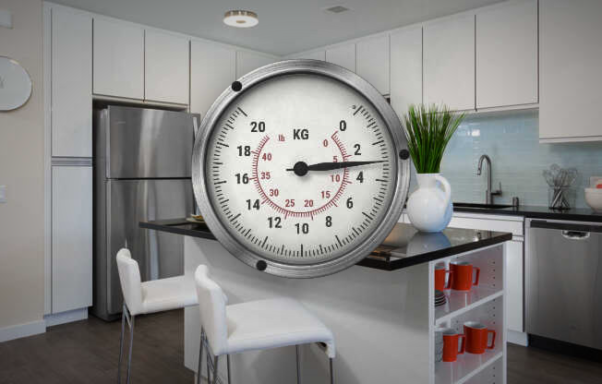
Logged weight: 3 kg
